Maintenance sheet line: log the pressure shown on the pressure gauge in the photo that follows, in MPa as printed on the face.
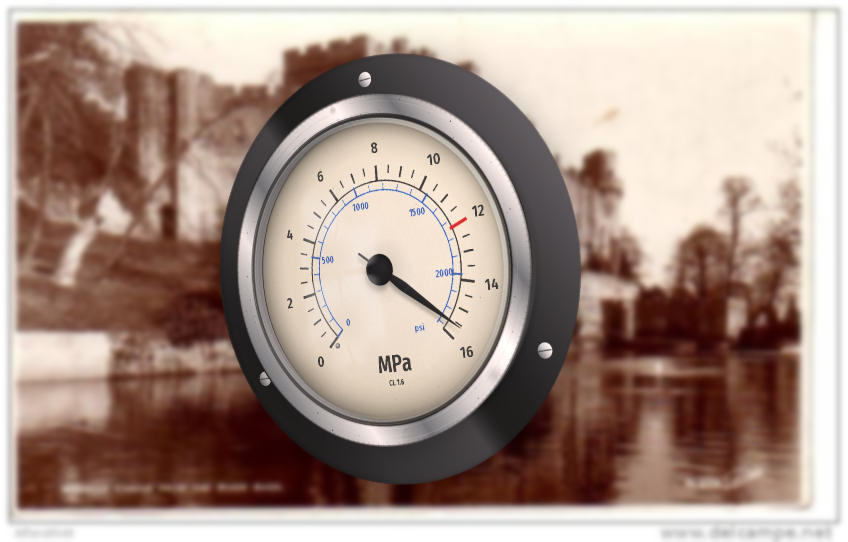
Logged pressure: 15.5 MPa
